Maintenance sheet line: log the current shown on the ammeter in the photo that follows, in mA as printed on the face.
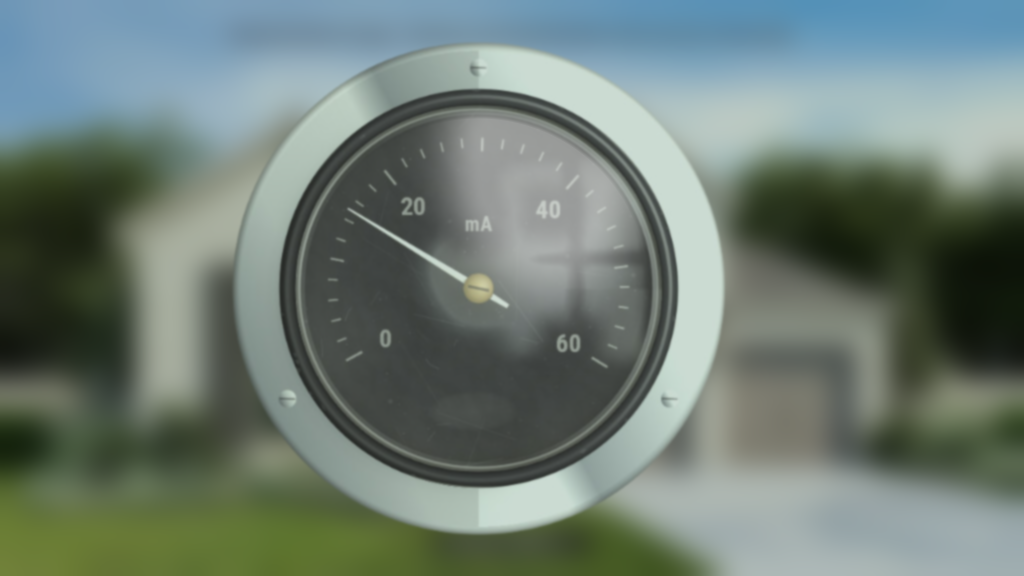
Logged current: 15 mA
